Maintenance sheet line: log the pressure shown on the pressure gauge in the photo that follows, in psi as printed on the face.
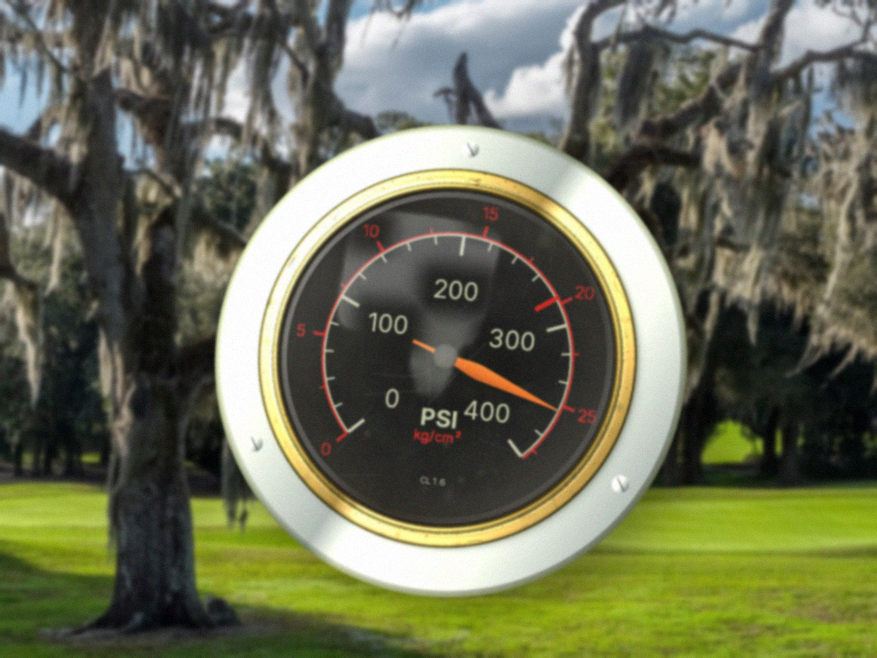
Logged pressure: 360 psi
